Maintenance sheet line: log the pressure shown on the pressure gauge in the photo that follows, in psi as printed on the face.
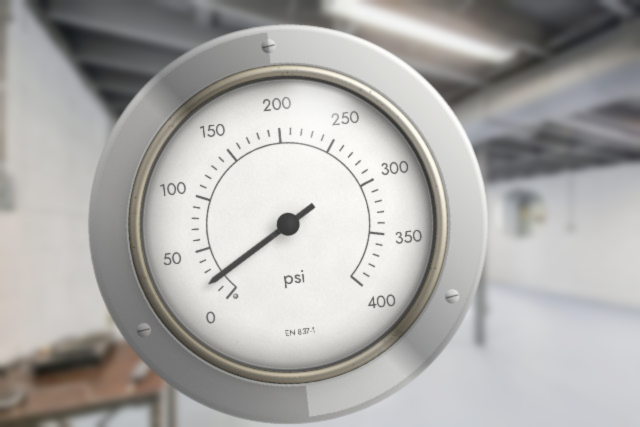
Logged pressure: 20 psi
